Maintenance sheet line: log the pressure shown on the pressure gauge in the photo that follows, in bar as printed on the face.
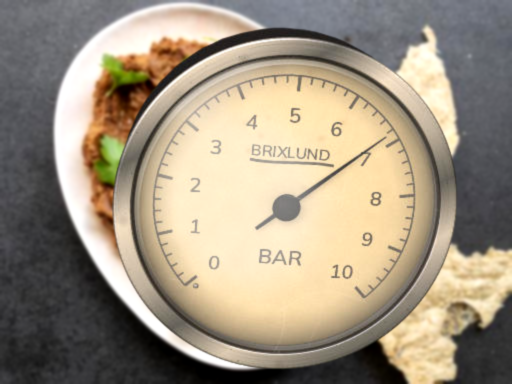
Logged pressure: 6.8 bar
